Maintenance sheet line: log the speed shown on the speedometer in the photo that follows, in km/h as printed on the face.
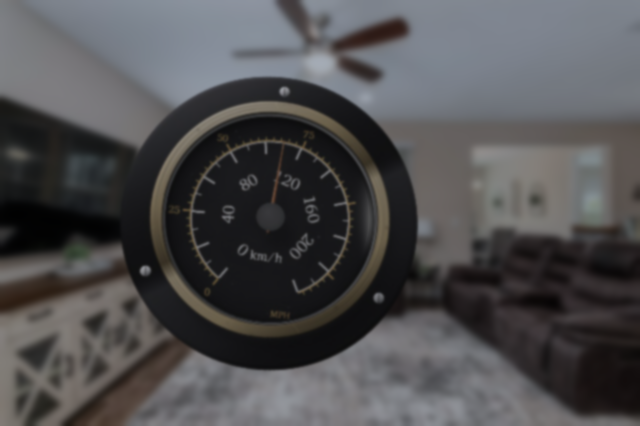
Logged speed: 110 km/h
